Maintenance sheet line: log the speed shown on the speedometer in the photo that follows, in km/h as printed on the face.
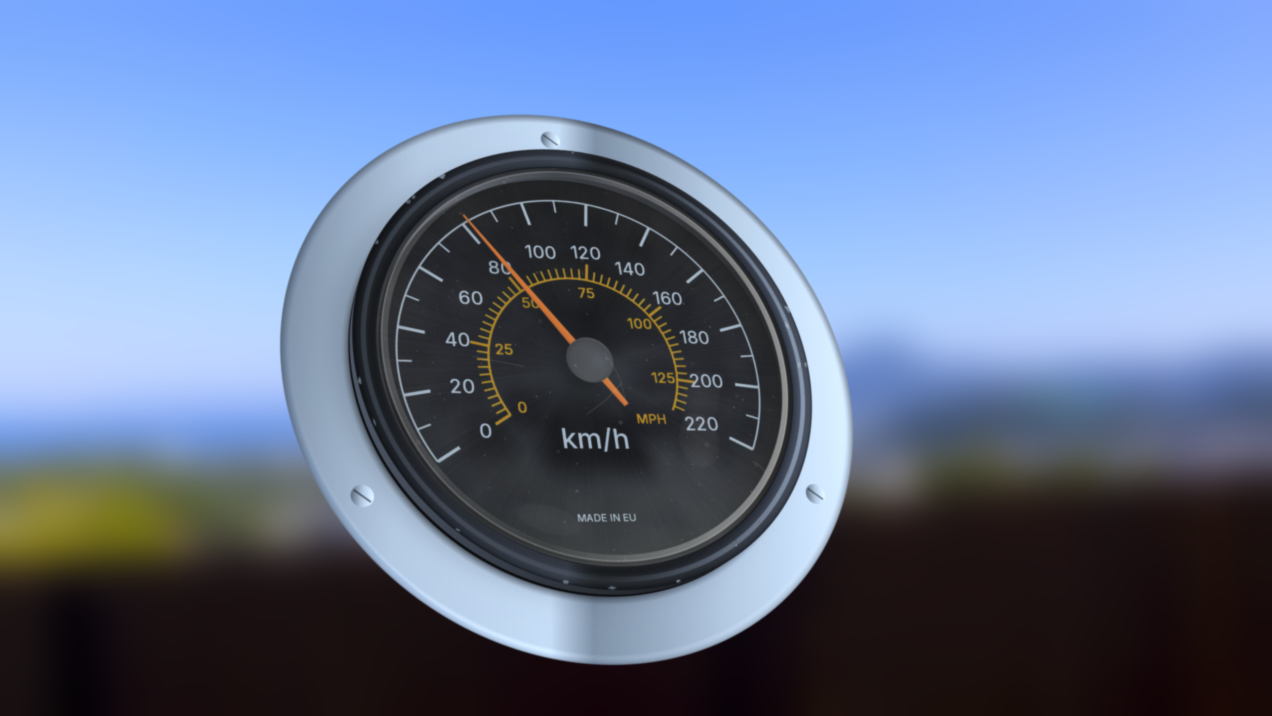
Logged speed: 80 km/h
